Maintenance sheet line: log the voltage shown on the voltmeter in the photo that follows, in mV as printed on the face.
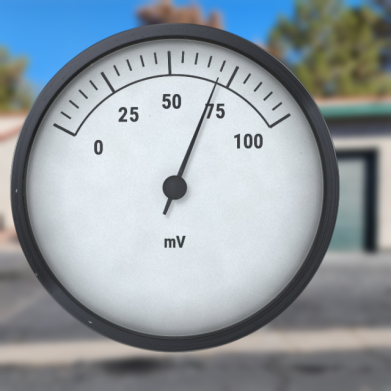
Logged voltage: 70 mV
